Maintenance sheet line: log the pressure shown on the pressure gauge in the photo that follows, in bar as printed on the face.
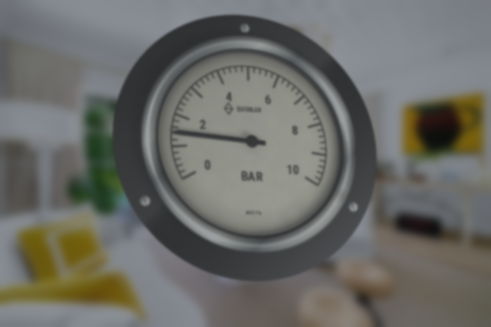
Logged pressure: 1.4 bar
